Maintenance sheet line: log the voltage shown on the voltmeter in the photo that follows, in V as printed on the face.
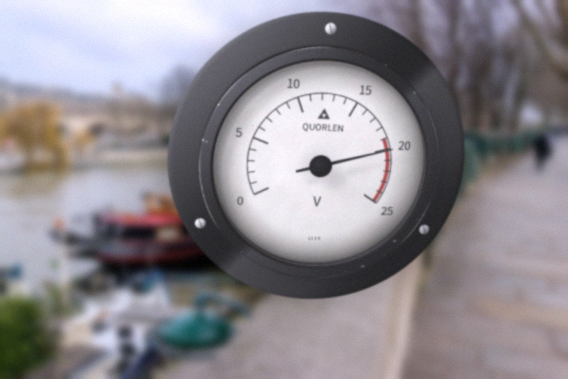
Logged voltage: 20 V
